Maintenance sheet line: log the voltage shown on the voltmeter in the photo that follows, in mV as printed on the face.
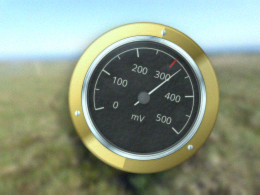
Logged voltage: 325 mV
